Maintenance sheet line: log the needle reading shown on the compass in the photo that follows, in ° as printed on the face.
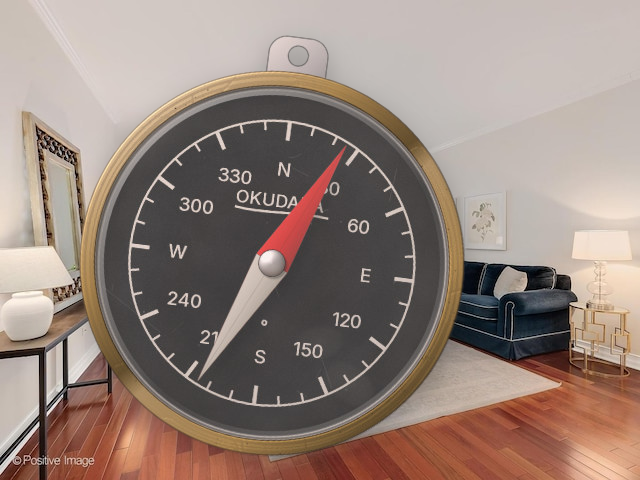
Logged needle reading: 25 °
